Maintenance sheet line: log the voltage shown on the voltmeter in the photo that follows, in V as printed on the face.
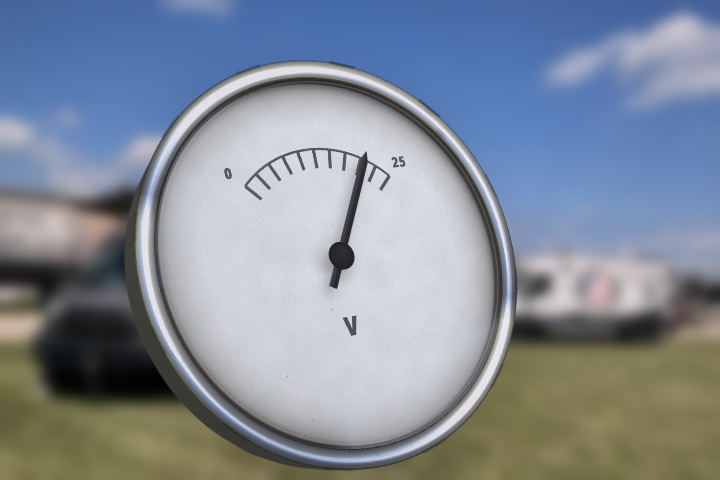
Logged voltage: 20 V
